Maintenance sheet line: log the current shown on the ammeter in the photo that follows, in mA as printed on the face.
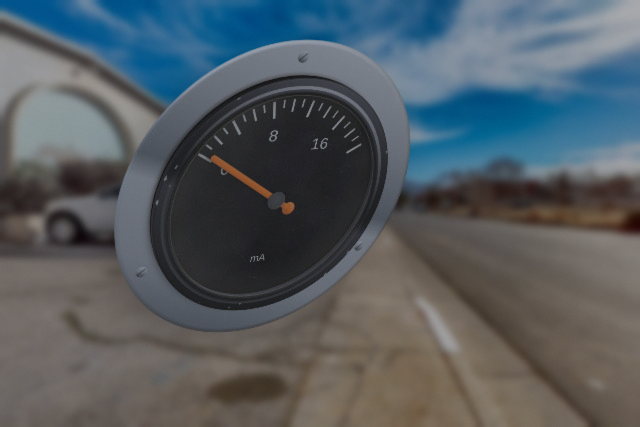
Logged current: 0.5 mA
